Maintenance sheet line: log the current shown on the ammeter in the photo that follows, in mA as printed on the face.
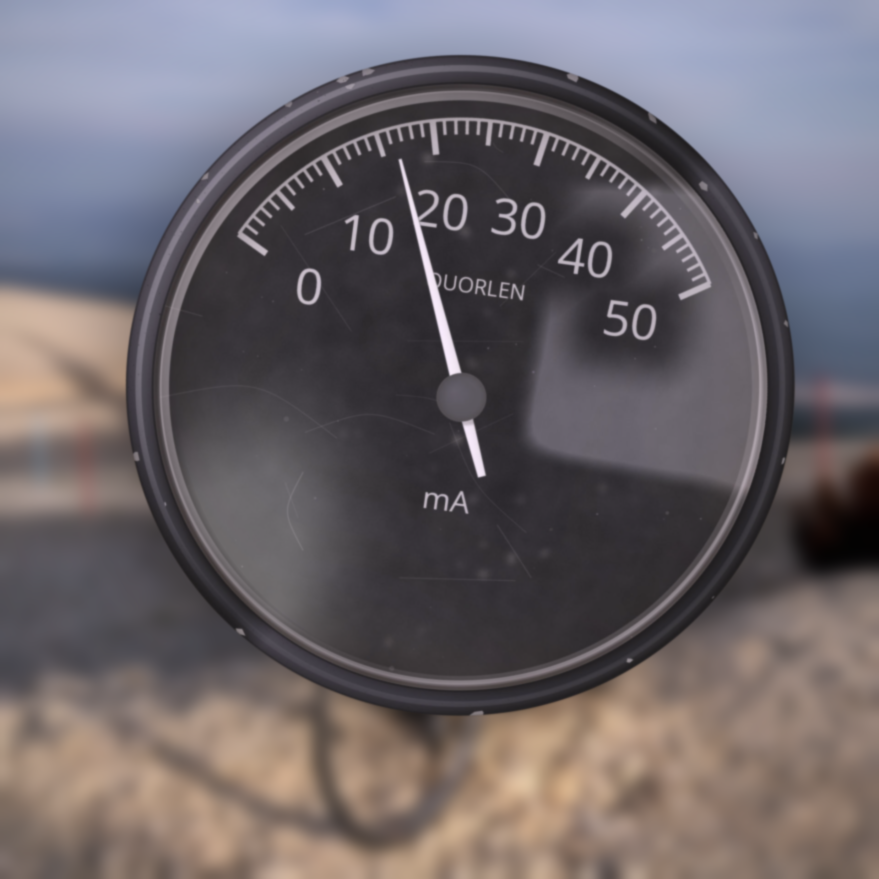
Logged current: 16.5 mA
